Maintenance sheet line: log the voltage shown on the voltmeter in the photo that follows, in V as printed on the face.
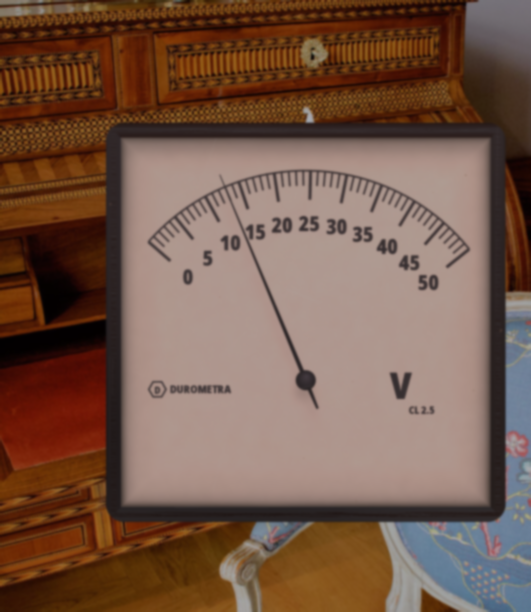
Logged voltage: 13 V
